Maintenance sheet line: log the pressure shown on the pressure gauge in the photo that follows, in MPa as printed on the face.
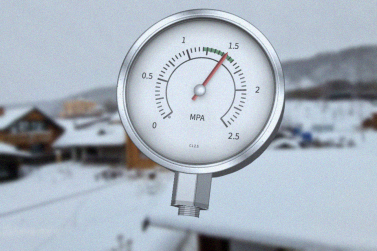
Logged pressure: 1.5 MPa
